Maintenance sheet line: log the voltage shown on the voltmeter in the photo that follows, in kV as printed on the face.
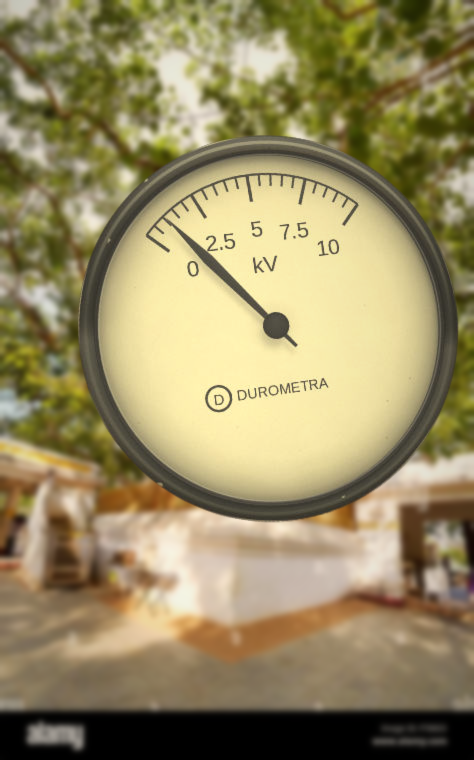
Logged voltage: 1 kV
